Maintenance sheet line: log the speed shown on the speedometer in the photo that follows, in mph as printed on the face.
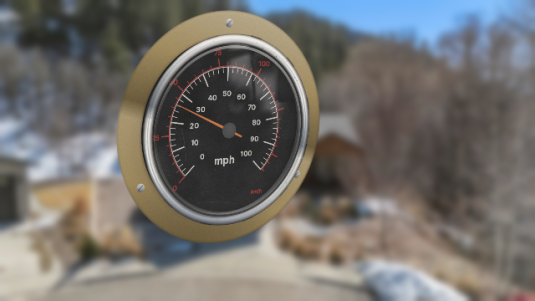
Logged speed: 26 mph
